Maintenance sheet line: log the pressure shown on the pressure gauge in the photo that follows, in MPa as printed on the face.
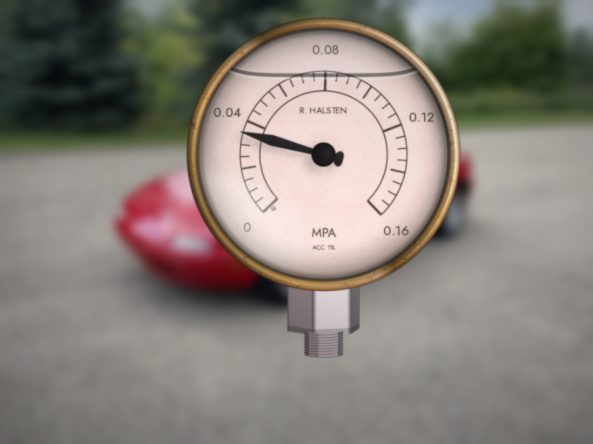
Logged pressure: 0.035 MPa
